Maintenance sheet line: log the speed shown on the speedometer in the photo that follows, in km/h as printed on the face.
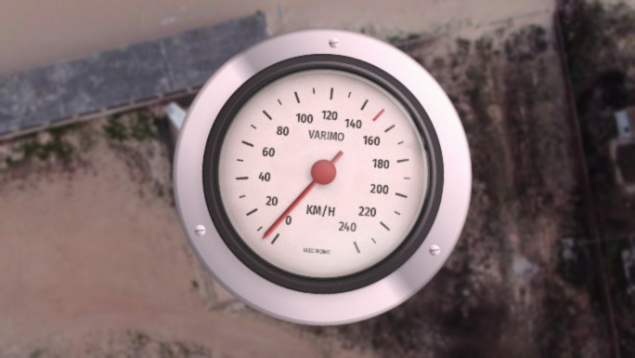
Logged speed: 5 km/h
